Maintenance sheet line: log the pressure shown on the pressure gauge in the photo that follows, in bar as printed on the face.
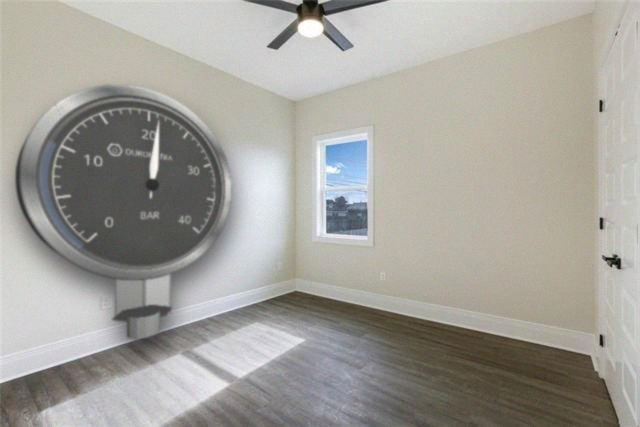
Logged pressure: 21 bar
